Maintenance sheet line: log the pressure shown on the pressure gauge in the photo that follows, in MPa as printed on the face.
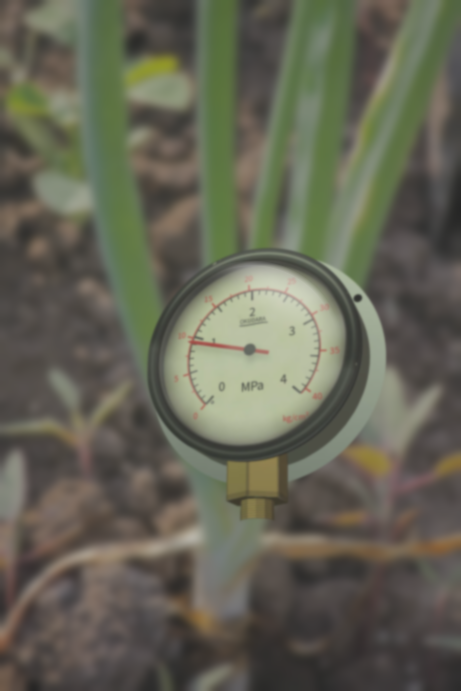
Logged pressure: 0.9 MPa
